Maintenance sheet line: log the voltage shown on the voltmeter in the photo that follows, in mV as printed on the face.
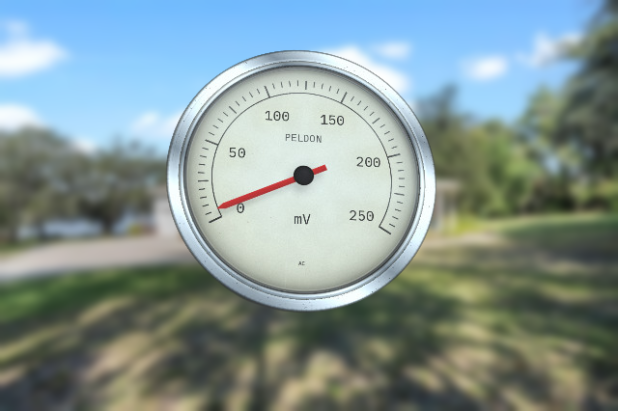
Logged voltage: 5 mV
